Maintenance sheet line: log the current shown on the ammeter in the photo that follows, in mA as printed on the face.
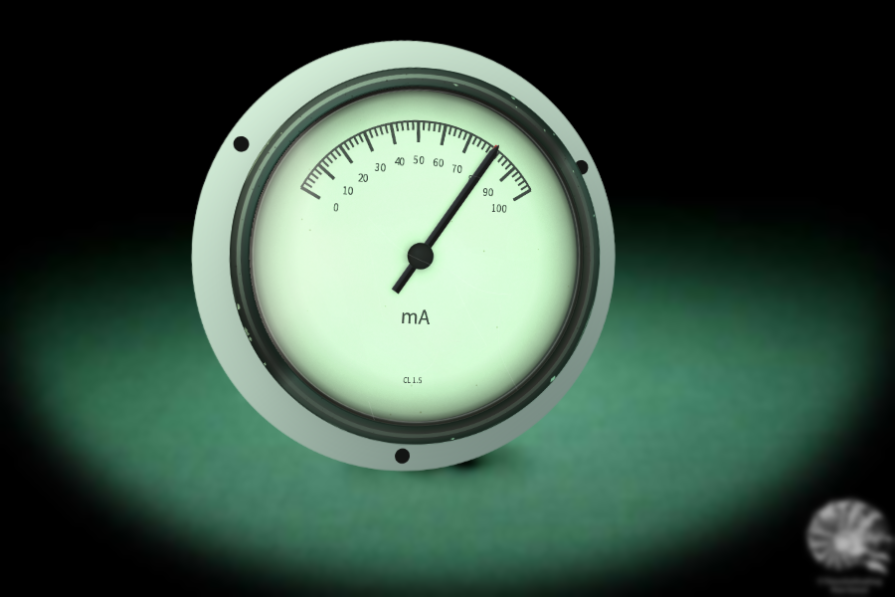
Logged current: 80 mA
